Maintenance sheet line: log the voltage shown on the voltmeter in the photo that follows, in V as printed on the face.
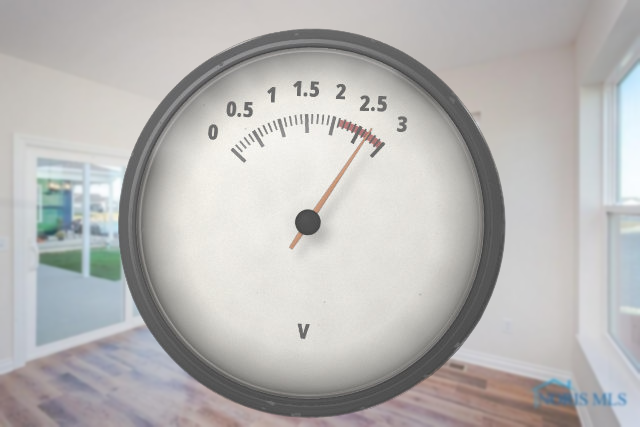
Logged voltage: 2.7 V
